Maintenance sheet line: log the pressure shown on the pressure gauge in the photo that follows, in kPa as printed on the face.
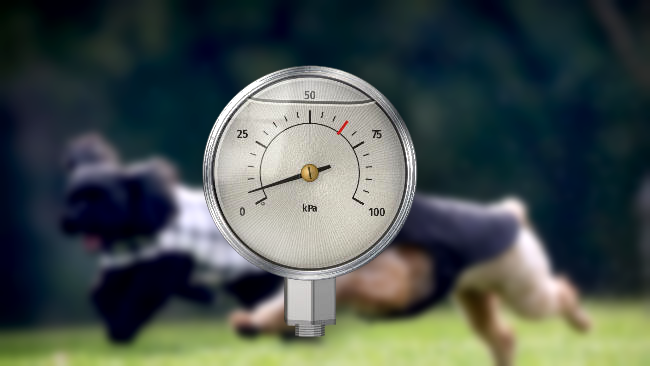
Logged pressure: 5 kPa
